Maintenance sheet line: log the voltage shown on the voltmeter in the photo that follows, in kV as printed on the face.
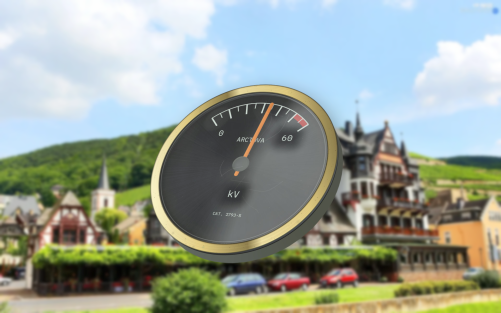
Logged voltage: 35 kV
